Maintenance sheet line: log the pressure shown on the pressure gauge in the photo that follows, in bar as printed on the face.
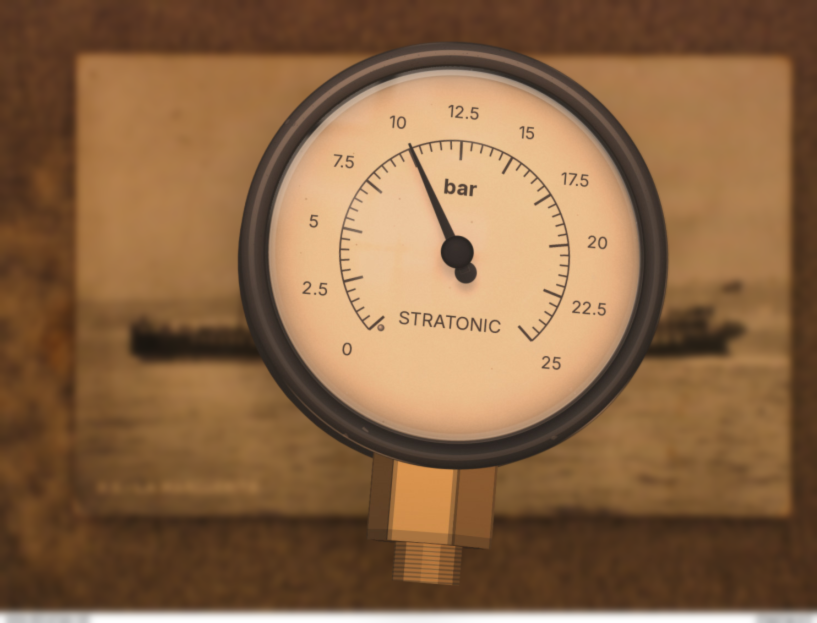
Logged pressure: 10 bar
